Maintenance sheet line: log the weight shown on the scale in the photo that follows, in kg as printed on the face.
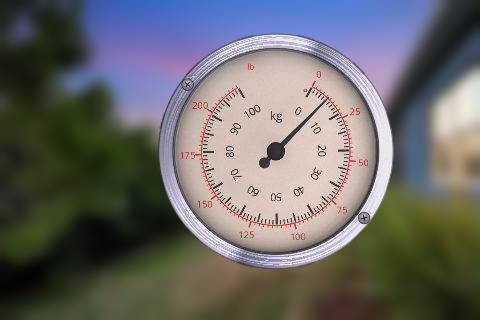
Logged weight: 5 kg
